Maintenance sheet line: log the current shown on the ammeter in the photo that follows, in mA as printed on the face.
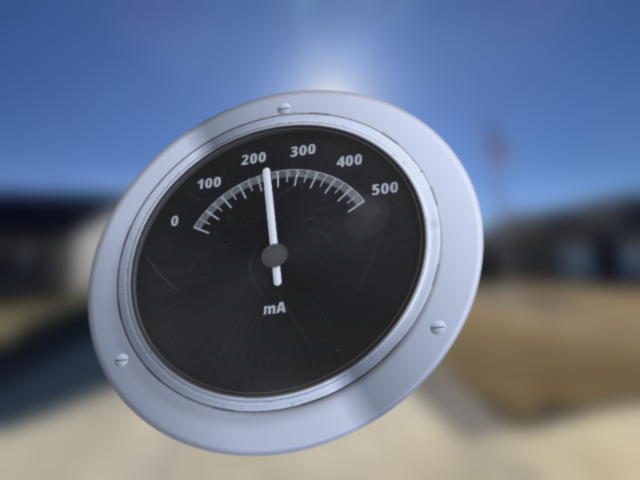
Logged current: 225 mA
